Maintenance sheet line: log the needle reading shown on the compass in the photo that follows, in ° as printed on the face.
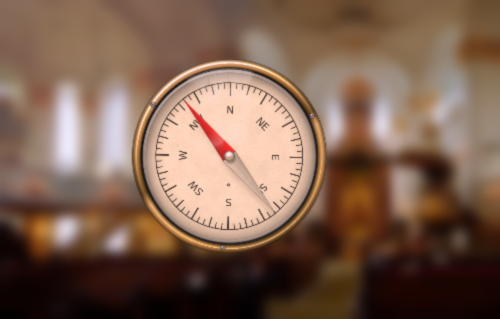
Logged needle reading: 320 °
